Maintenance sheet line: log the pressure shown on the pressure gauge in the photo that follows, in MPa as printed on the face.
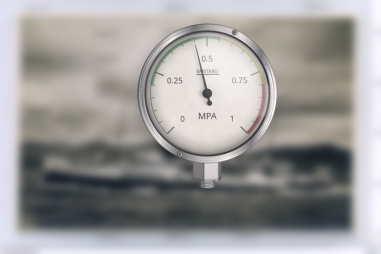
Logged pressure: 0.45 MPa
